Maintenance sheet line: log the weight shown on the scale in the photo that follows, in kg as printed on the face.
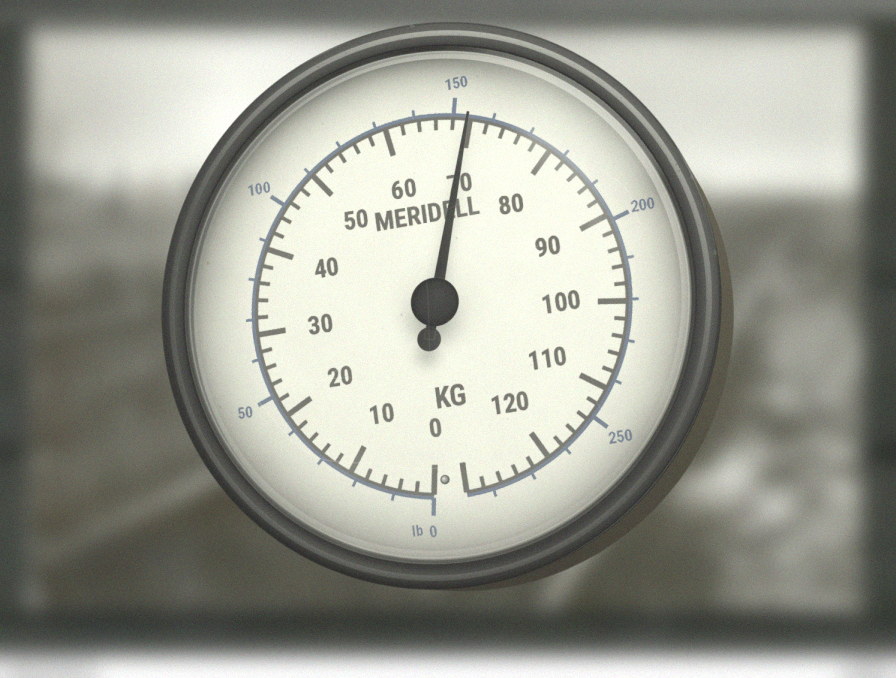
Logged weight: 70 kg
